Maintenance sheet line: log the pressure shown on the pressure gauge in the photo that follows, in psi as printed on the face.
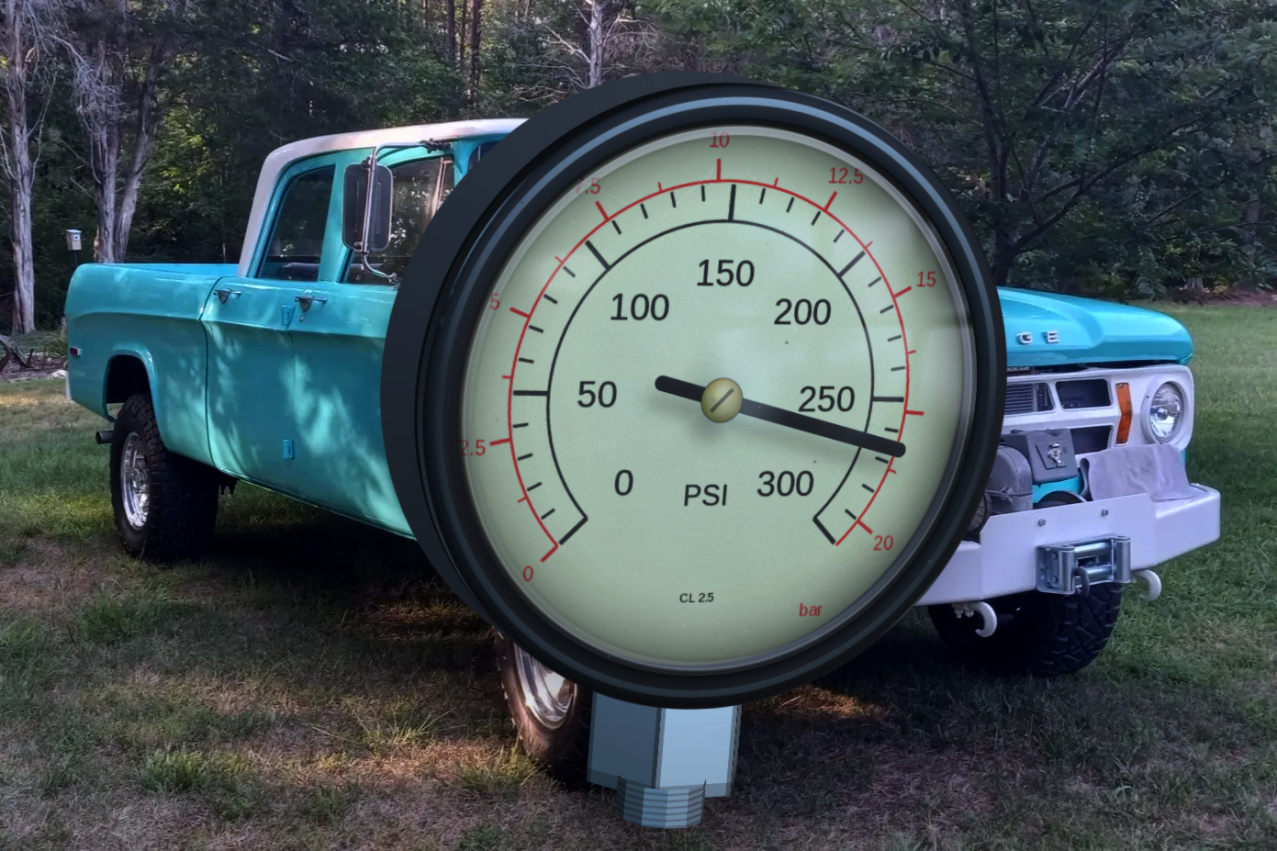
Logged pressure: 265 psi
